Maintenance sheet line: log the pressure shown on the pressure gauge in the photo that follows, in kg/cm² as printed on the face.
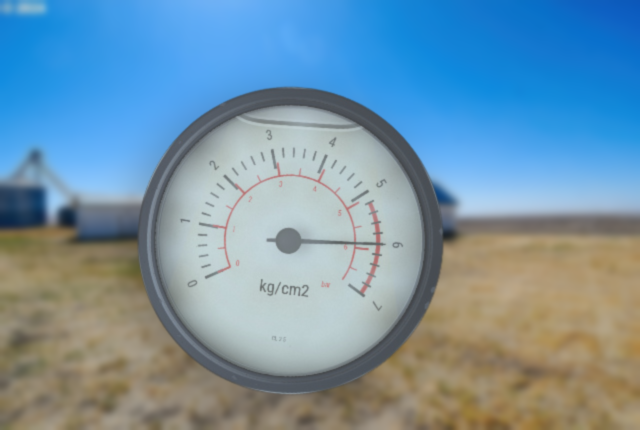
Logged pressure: 6 kg/cm²
